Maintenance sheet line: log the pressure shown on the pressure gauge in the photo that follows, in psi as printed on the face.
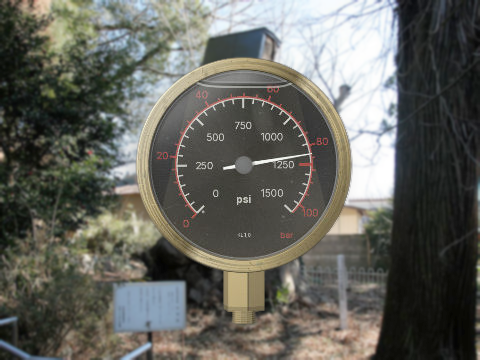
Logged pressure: 1200 psi
